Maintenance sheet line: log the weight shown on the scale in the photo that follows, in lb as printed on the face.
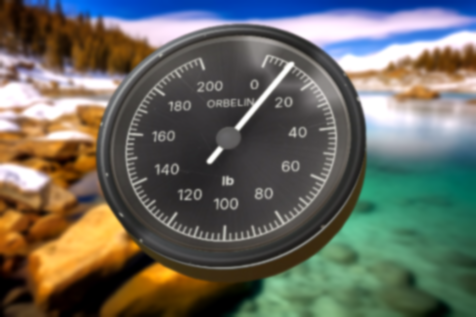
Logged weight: 10 lb
